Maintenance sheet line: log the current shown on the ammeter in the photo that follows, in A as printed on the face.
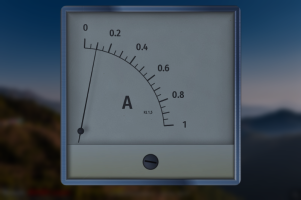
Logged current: 0.1 A
